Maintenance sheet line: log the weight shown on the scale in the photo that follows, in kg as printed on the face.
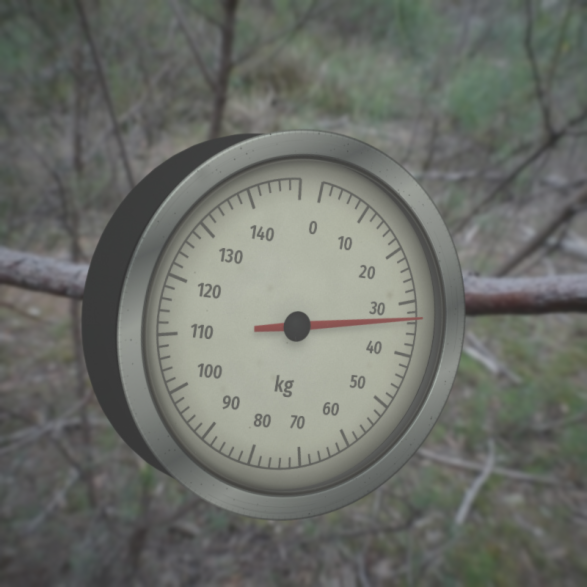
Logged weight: 33 kg
